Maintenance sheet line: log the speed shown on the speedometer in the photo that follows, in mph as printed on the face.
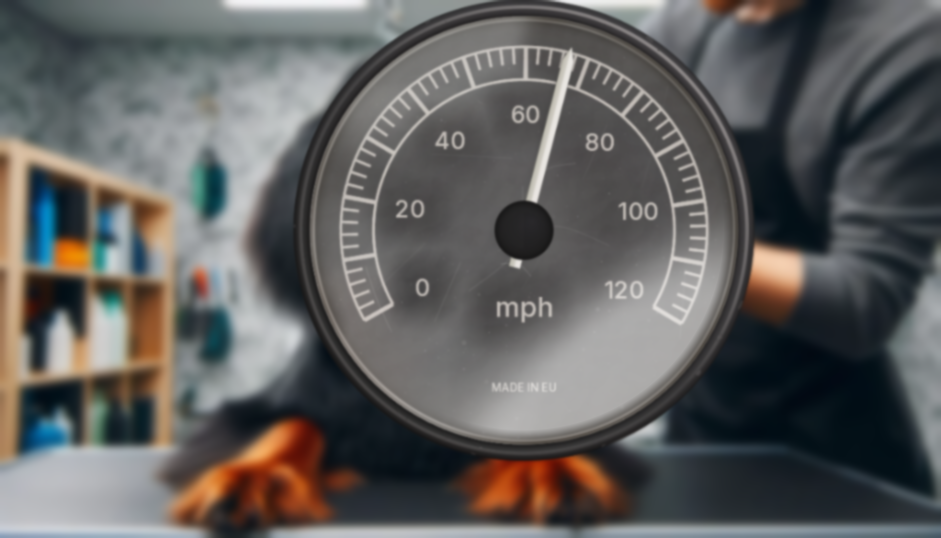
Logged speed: 67 mph
